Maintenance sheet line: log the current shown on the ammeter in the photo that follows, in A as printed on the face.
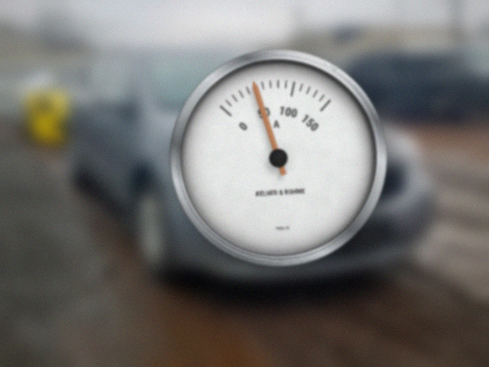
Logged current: 50 A
